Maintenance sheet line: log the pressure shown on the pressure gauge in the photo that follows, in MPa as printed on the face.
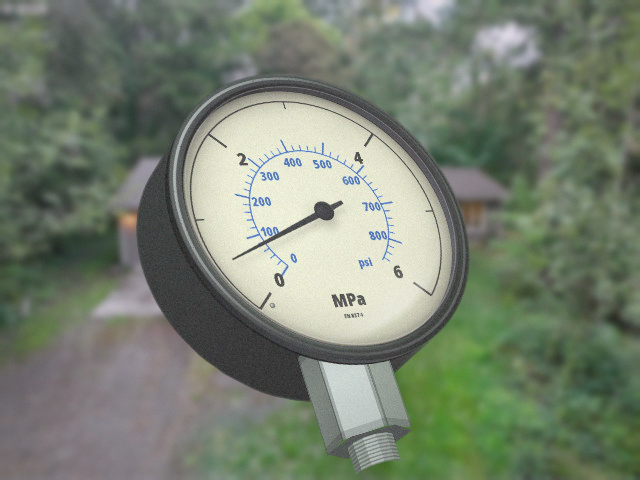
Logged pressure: 0.5 MPa
